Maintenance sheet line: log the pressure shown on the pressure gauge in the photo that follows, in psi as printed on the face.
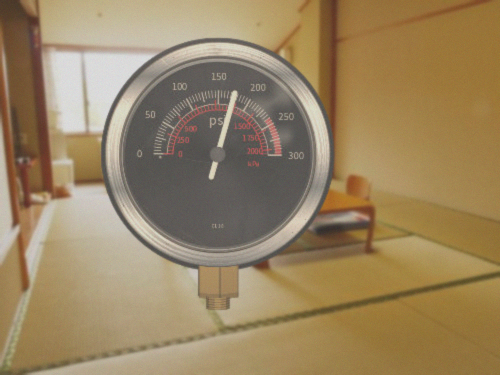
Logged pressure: 175 psi
